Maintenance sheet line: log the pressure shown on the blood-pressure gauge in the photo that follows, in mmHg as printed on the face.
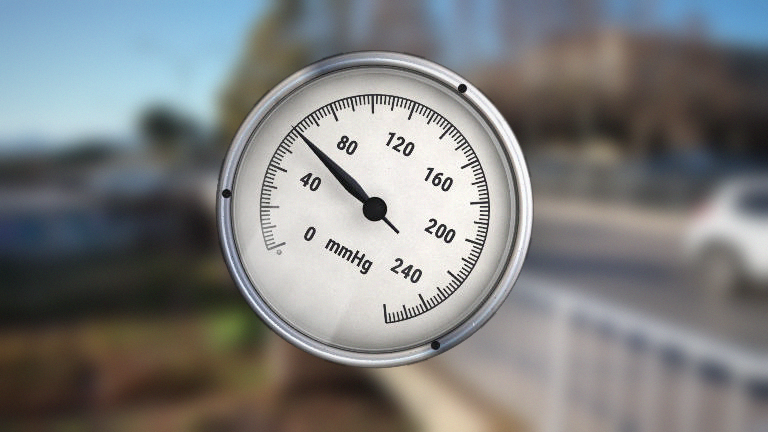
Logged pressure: 60 mmHg
